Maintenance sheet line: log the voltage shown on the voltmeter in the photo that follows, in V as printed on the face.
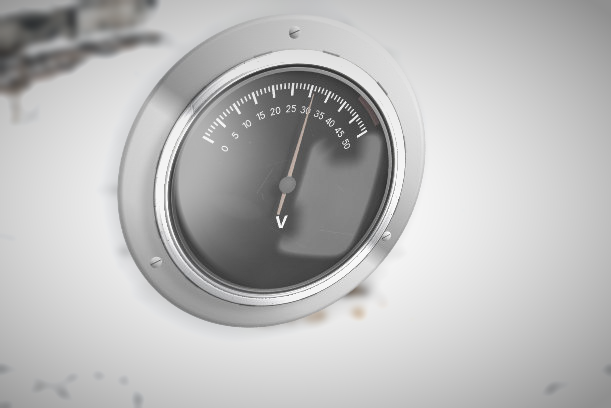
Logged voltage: 30 V
